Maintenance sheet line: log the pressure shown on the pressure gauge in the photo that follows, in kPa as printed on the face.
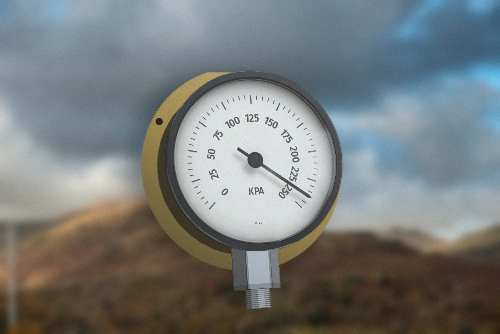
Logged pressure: 240 kPa
